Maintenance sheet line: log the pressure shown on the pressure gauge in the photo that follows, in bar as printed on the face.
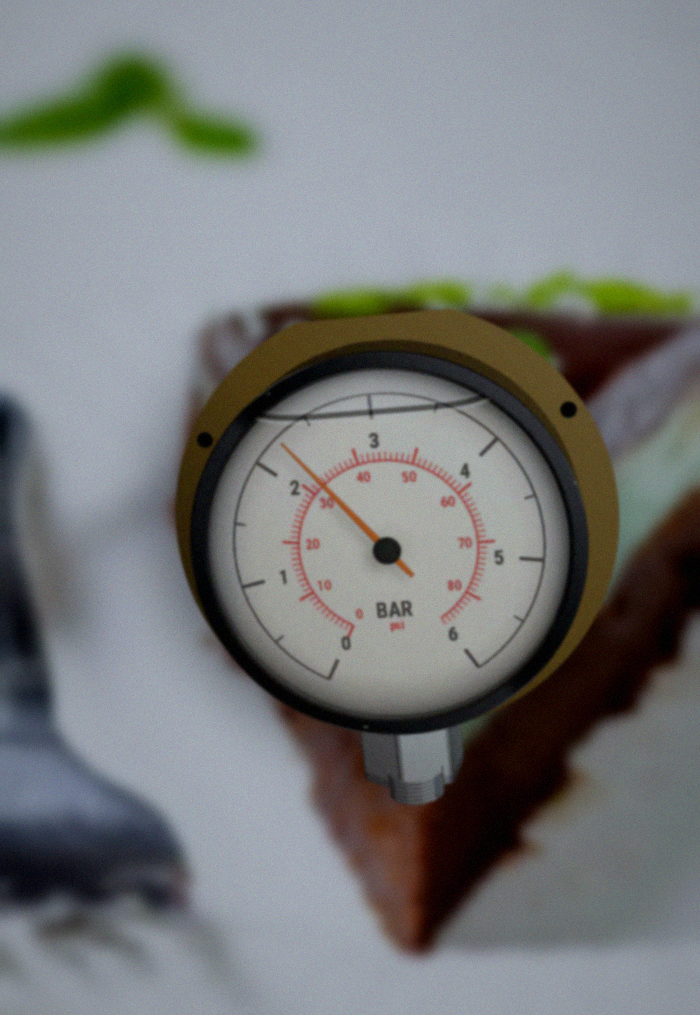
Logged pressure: 2.25 bar
